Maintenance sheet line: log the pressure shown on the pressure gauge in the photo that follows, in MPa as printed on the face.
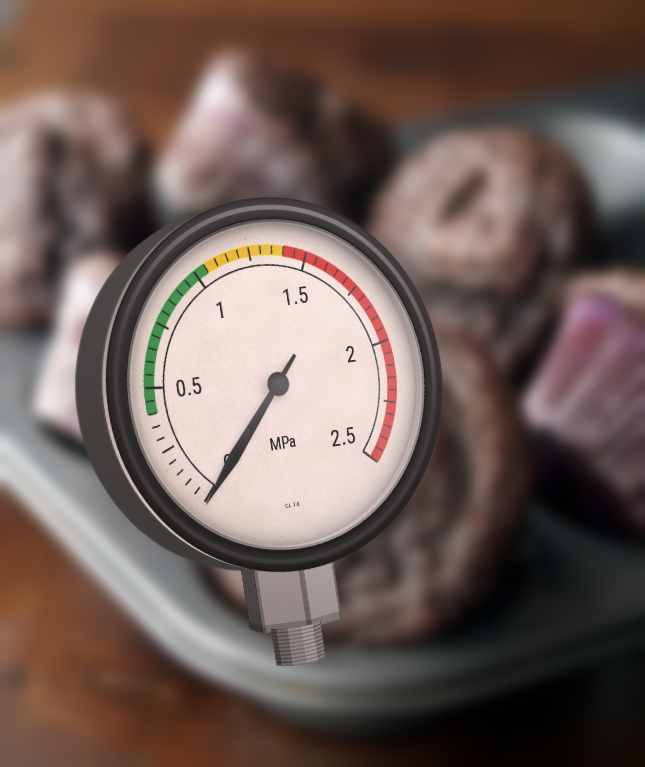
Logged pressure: 0 MPa
